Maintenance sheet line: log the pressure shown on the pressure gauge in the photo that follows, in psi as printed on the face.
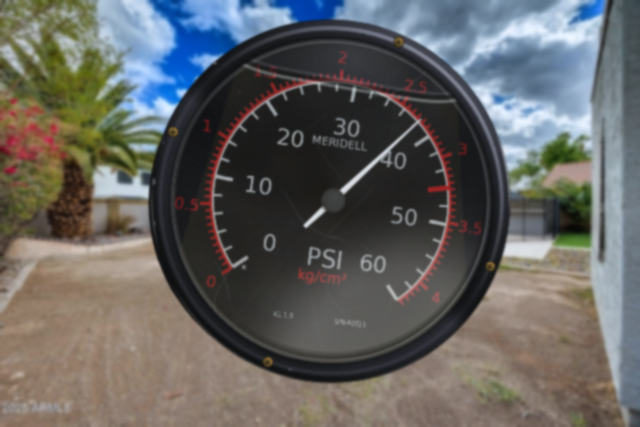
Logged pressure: 38 psi
